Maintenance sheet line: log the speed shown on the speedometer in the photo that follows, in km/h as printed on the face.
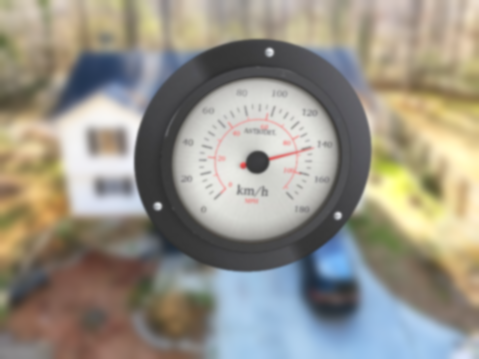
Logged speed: 140 km/h
